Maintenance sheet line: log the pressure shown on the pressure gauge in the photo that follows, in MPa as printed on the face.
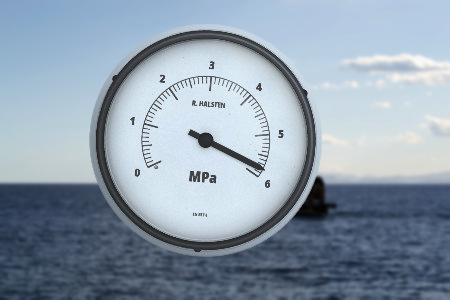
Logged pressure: 5.8 MPa
